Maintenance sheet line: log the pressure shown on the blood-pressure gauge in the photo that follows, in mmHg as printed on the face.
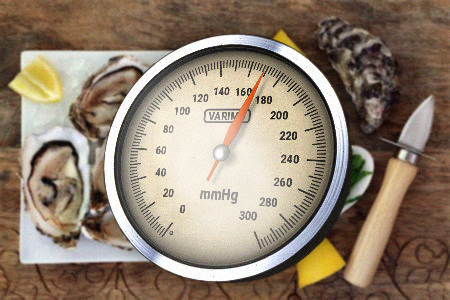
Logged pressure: 170 mmHg
